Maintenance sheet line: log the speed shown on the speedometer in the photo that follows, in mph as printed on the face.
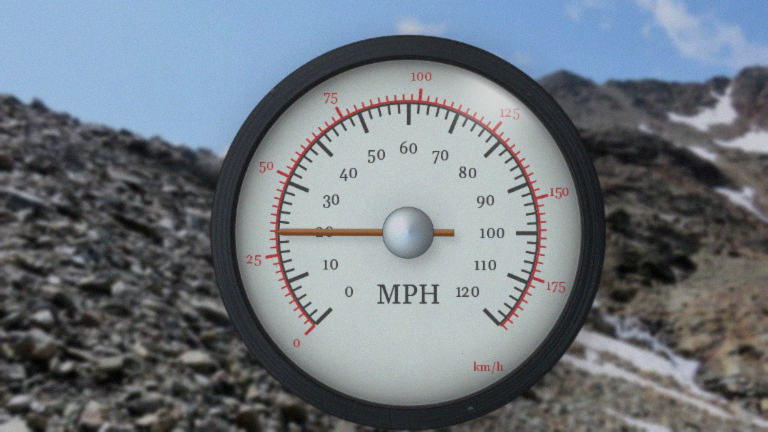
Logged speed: 20 mph
